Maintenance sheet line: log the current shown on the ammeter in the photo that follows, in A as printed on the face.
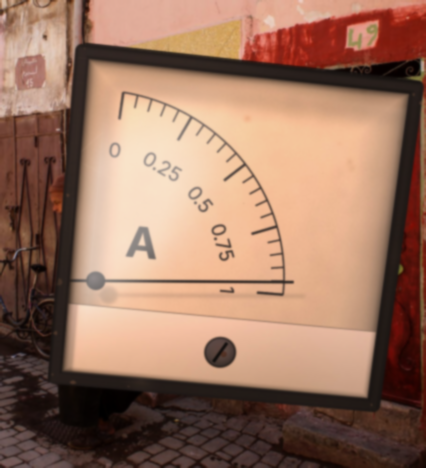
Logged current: 0.95 A
